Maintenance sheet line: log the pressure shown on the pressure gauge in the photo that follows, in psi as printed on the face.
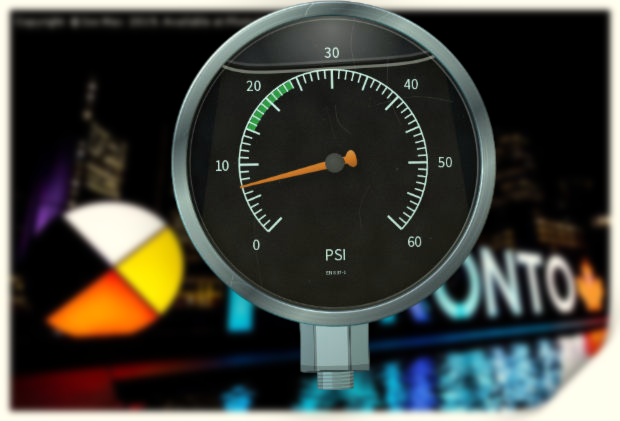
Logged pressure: 7 psi
